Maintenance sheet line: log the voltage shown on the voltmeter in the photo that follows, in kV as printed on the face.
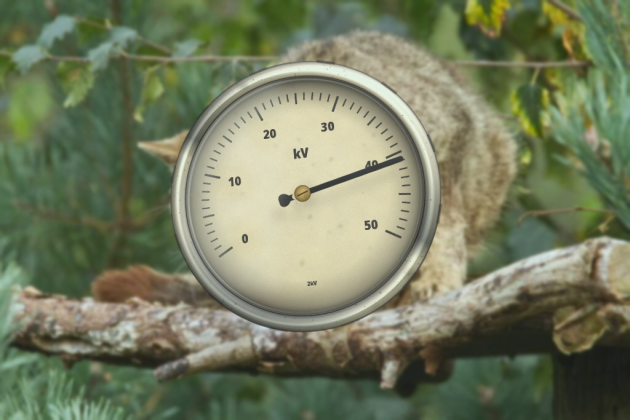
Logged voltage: 41 kV
